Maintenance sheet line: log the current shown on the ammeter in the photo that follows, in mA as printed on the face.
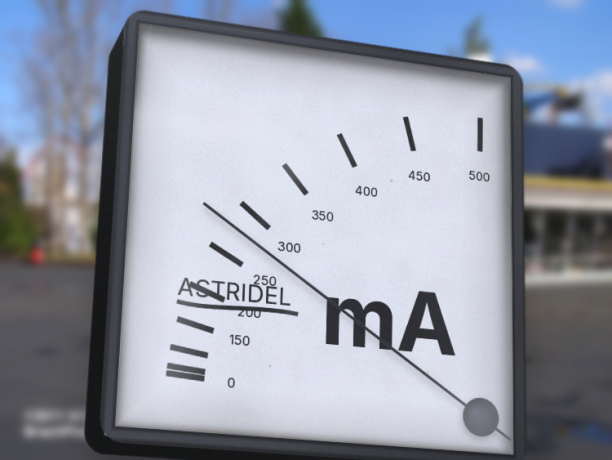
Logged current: 275 mA
